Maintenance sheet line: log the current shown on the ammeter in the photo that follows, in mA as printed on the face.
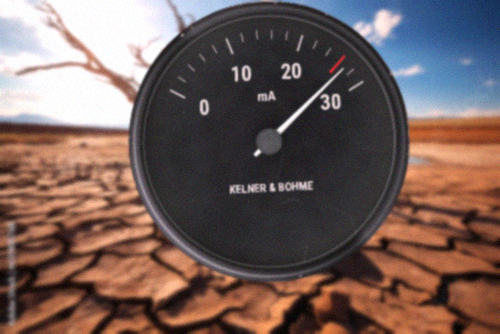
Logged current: 27 mA
